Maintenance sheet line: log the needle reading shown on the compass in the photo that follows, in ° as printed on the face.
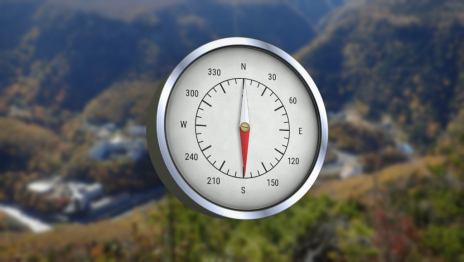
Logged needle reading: 180 °
